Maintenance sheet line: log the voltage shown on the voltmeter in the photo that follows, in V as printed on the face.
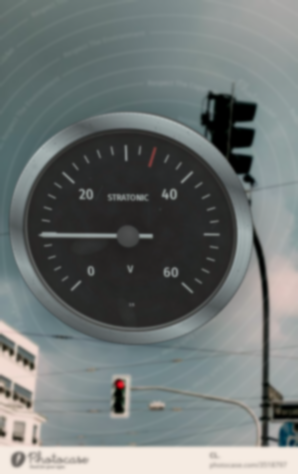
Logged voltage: 10 V
